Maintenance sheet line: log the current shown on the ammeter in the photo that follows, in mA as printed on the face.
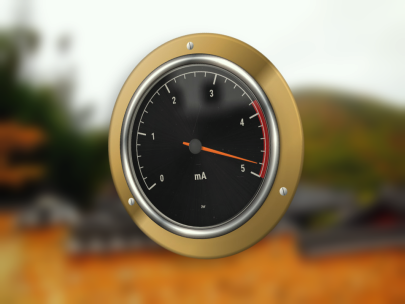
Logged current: 4.8 mA
